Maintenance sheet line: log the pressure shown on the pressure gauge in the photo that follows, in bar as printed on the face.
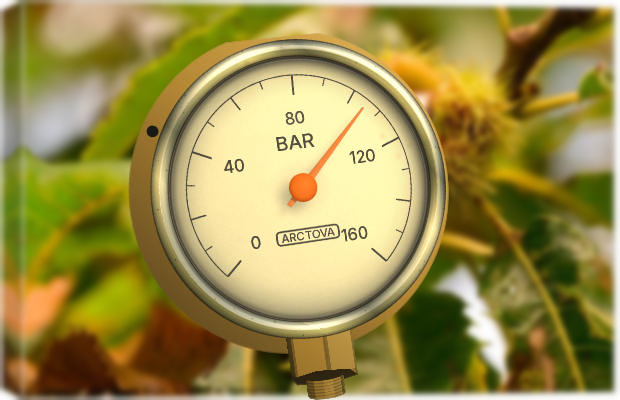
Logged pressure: 105 bar
